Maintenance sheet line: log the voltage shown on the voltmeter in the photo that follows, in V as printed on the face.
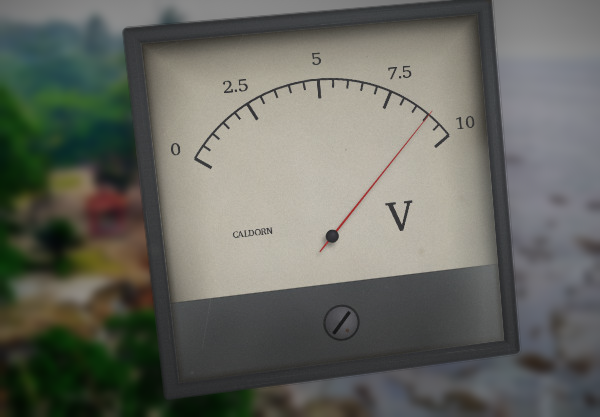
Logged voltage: 9 V
